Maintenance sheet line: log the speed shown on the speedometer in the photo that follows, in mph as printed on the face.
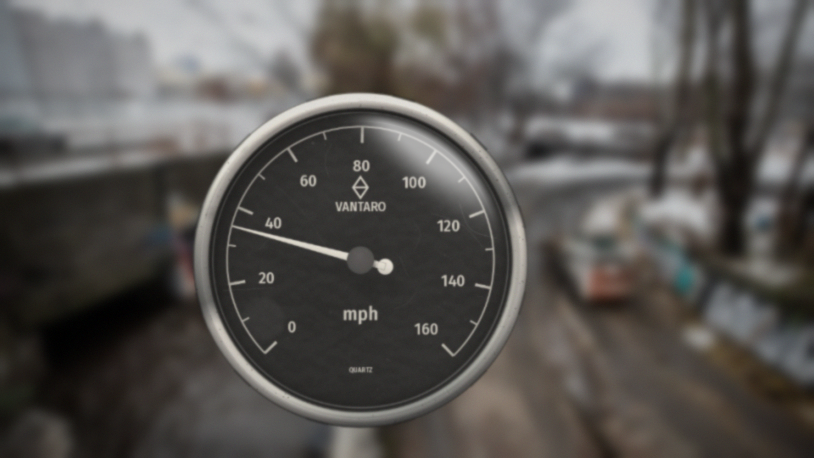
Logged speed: 35 mph
